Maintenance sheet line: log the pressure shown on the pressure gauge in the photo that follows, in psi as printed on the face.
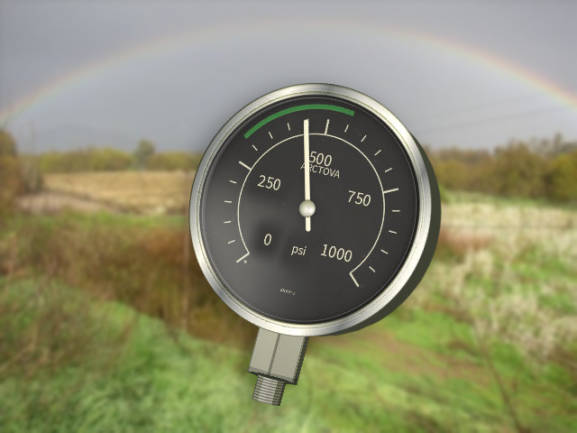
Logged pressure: 450 psi
